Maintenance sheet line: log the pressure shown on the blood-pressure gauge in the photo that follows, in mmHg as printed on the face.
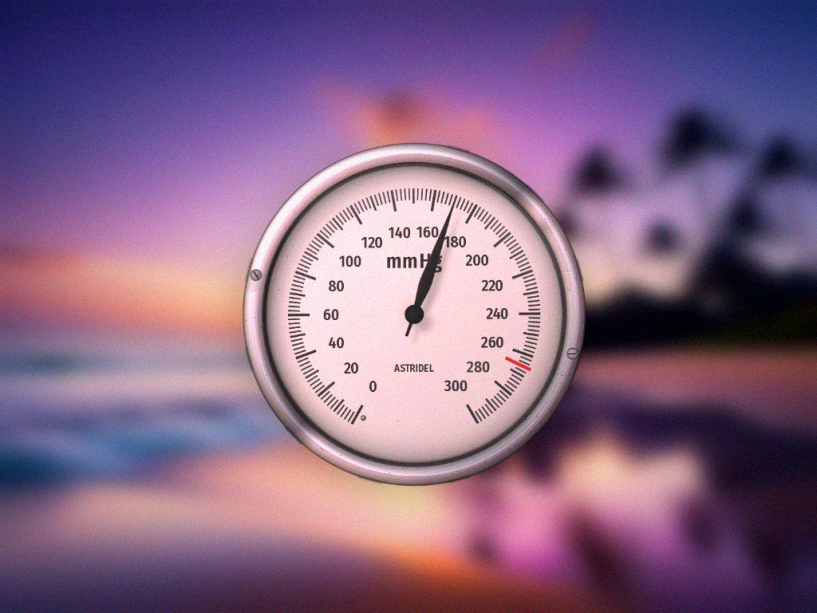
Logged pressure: 170 mmHg
